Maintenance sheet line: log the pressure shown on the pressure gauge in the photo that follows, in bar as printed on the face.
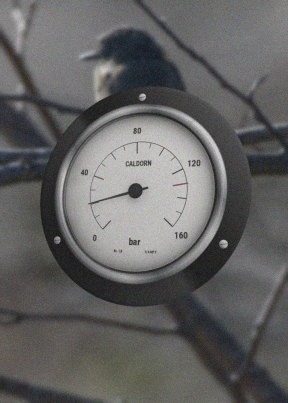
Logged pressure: 20 bar
